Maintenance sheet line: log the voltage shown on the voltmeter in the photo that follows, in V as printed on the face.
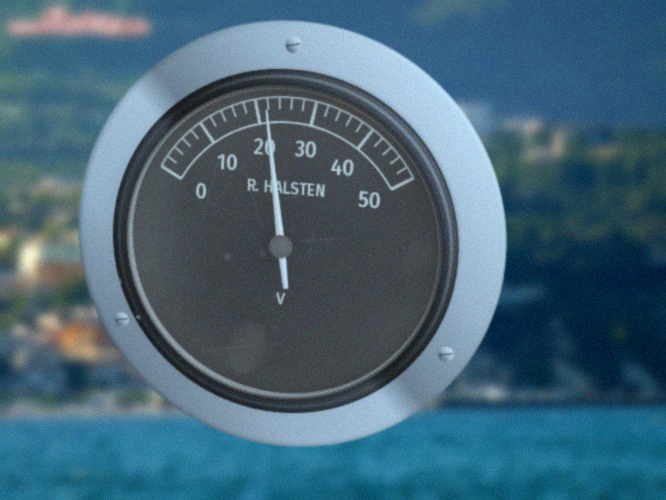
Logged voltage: 22 V
